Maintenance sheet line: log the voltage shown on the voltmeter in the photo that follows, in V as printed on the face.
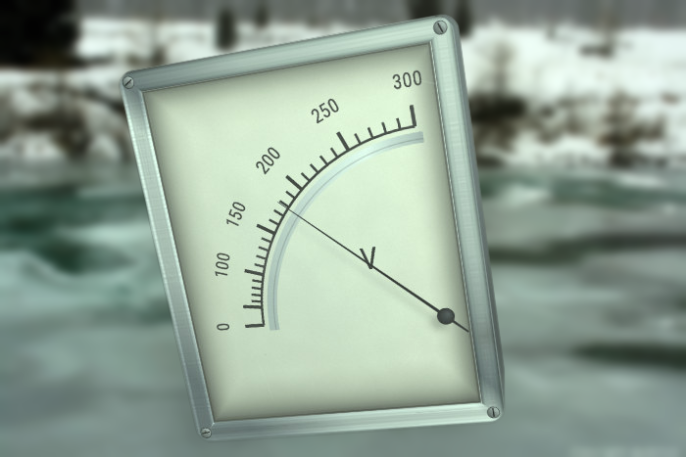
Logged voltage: 180 V
